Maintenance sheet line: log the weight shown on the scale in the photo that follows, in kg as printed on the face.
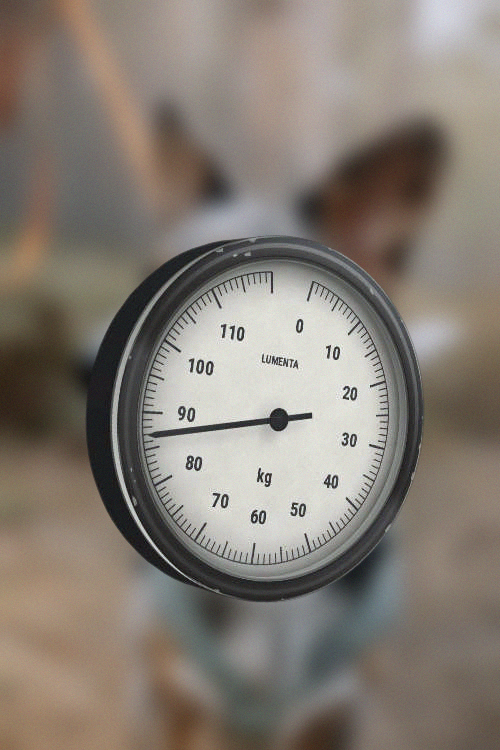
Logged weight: 87 kg
